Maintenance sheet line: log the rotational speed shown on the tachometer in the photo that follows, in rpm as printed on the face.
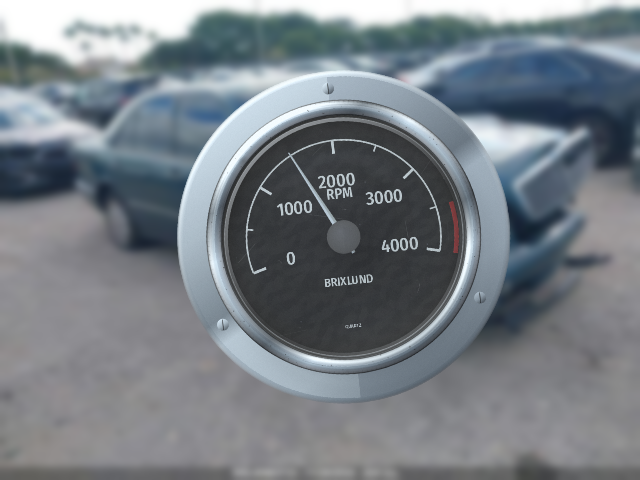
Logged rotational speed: 1500 rpm
